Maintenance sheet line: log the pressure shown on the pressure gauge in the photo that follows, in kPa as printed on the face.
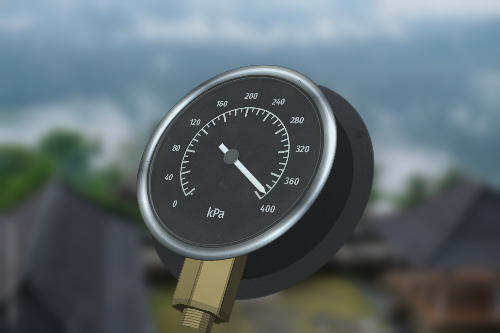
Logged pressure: 390 kPa
